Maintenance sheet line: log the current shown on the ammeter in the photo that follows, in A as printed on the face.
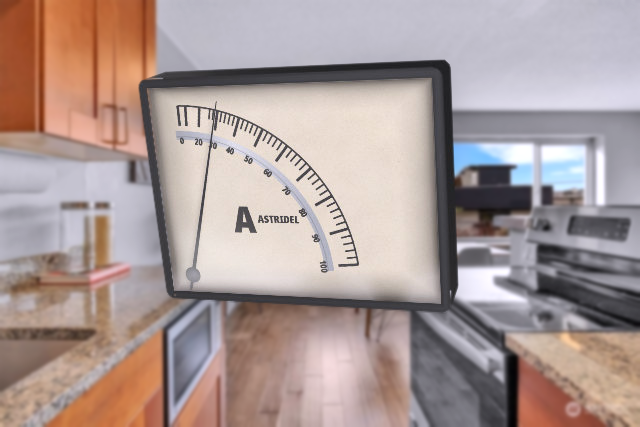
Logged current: 30 A
